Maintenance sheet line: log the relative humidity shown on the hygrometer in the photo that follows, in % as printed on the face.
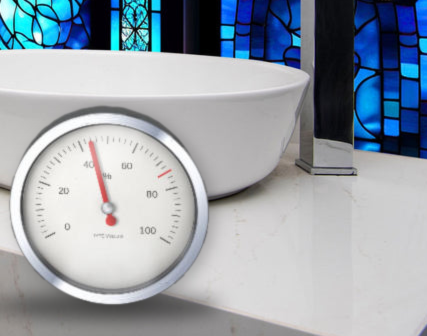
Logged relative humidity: 44 %
